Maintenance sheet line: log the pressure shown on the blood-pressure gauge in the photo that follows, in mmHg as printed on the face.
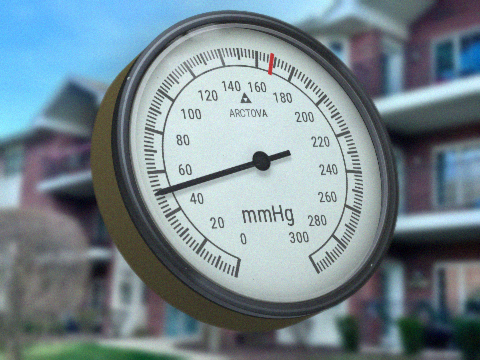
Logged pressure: 50 mmHg
